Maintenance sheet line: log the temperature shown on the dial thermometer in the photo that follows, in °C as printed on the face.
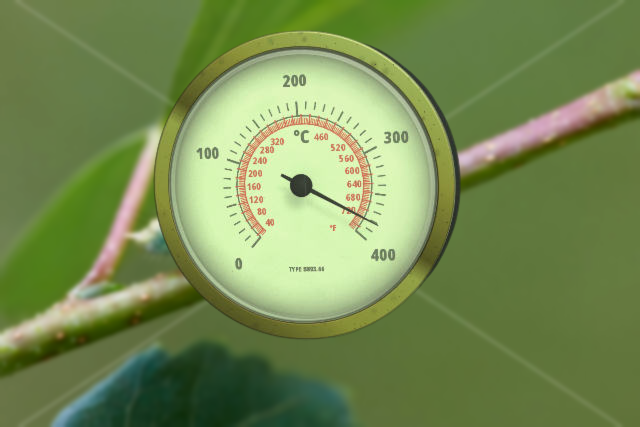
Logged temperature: 380 °C
